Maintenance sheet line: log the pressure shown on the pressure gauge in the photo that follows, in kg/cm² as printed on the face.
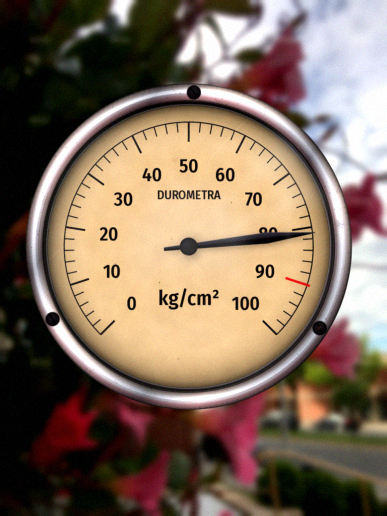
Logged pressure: 81 kg/cm²
